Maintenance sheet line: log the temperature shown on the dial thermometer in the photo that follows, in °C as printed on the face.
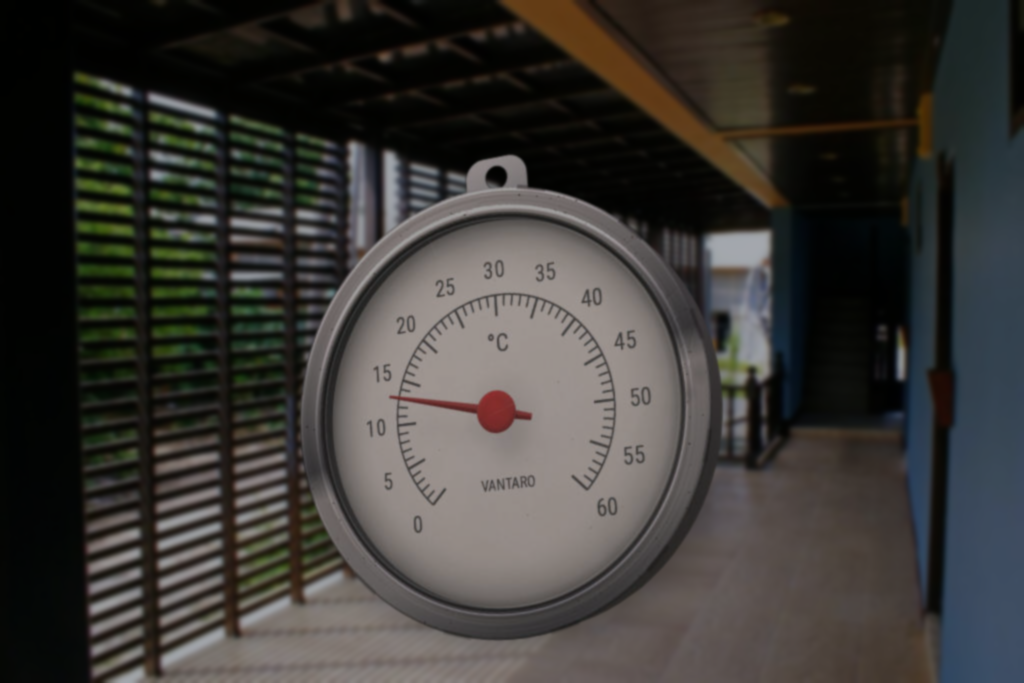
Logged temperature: 13 °C
